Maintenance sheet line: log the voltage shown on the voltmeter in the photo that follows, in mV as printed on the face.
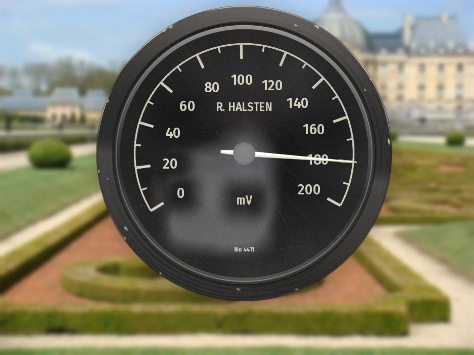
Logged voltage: 180 mV
